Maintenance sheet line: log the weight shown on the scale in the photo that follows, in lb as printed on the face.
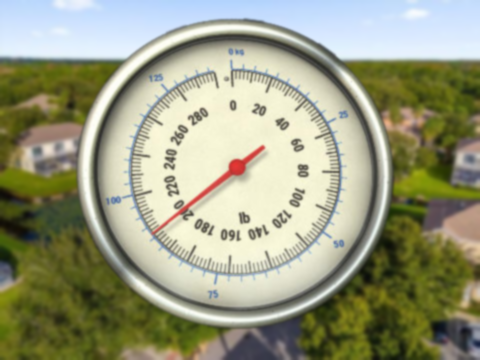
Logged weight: 200 lb
